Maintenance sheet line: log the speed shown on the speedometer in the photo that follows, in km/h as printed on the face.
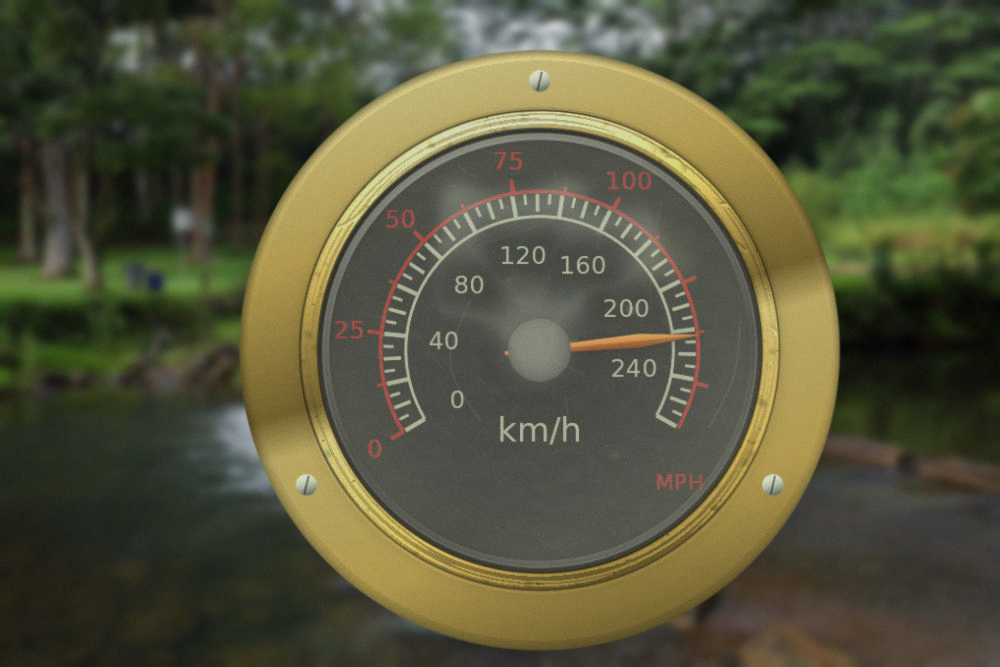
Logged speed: 222.5 km/h
